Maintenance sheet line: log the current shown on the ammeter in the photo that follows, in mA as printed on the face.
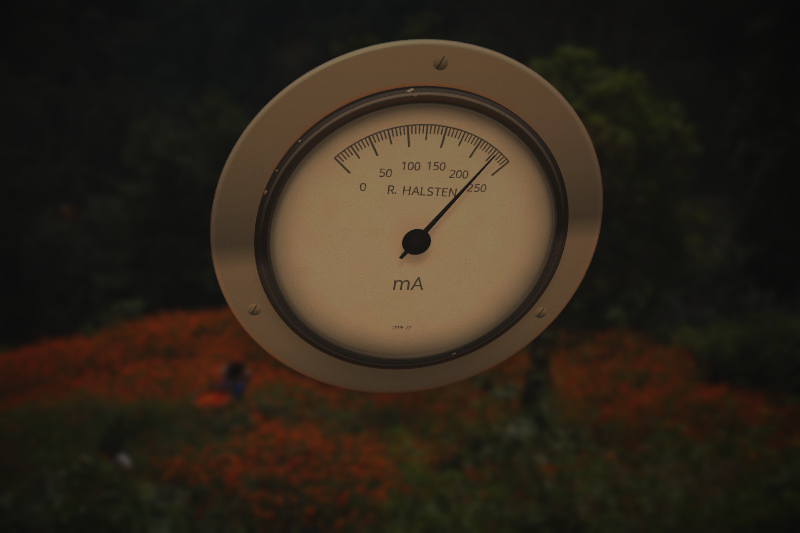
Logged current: 225 mA
